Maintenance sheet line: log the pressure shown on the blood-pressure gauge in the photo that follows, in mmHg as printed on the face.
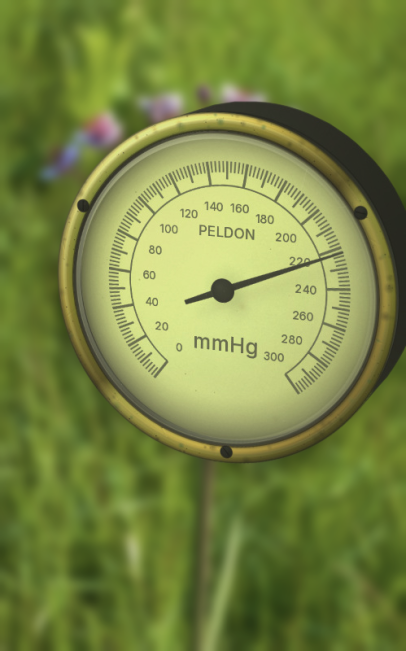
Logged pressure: 222 mmHg
